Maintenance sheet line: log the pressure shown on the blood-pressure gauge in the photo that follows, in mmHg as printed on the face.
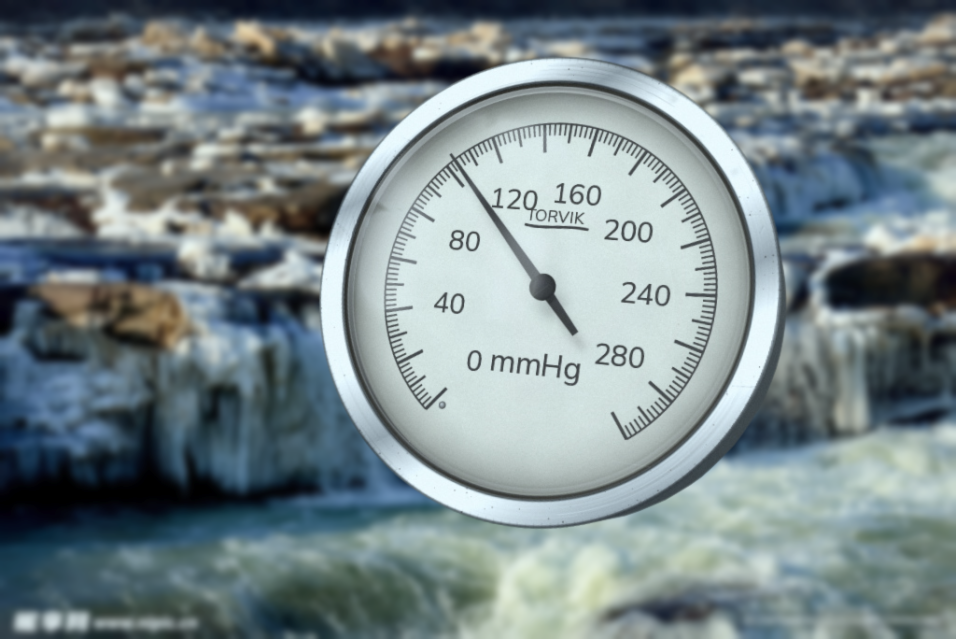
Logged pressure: 104 mmHg
